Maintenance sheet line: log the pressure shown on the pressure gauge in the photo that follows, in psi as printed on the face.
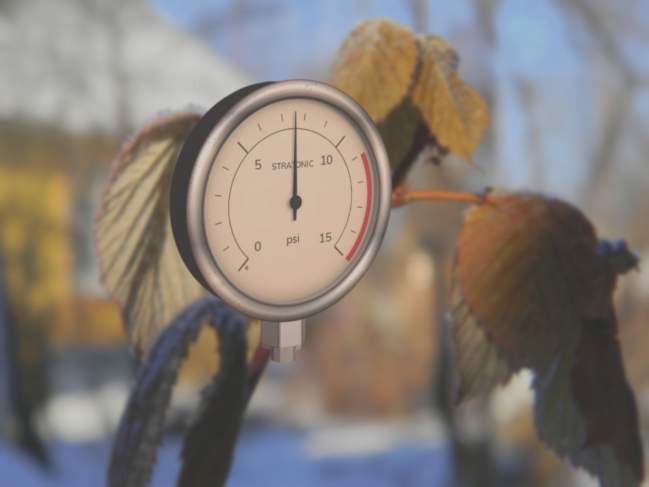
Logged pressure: 7.5 psi
